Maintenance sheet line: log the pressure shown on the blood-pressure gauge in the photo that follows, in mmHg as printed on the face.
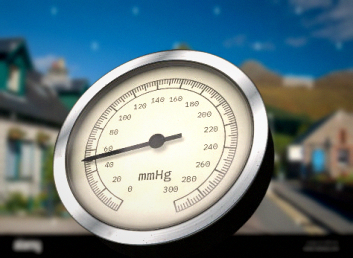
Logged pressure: 50 mmHg
